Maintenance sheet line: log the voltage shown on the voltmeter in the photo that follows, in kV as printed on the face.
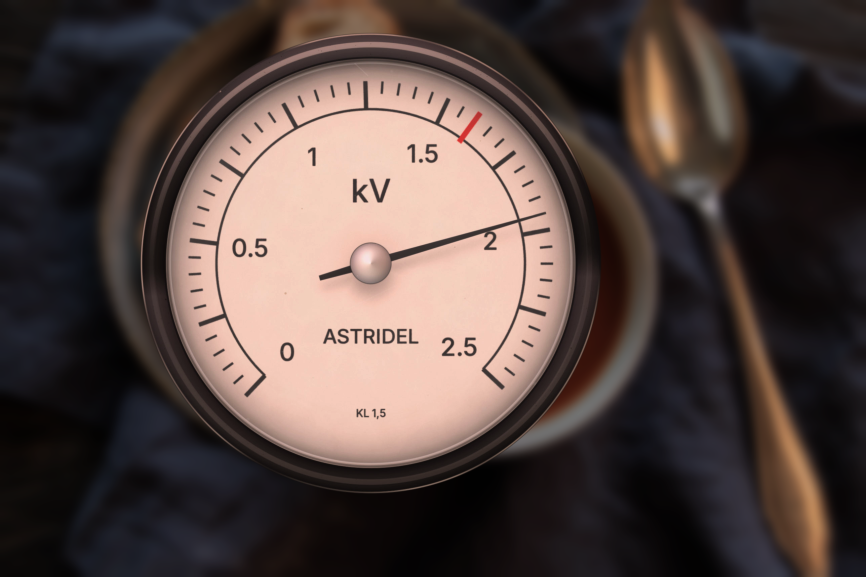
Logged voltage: 1.95 kV
